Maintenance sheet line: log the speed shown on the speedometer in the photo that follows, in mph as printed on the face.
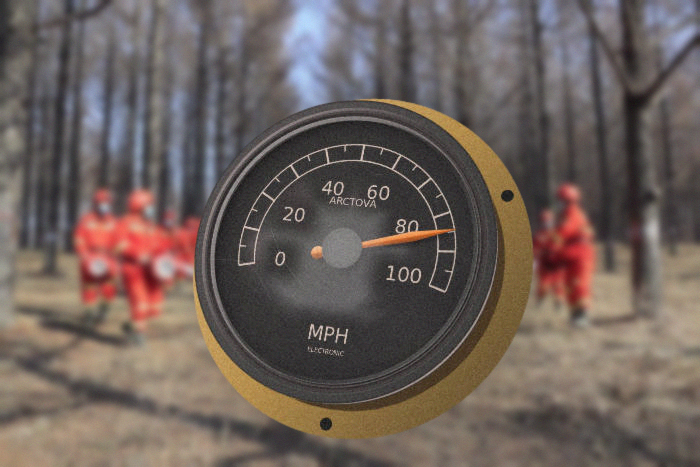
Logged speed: 85 mph
